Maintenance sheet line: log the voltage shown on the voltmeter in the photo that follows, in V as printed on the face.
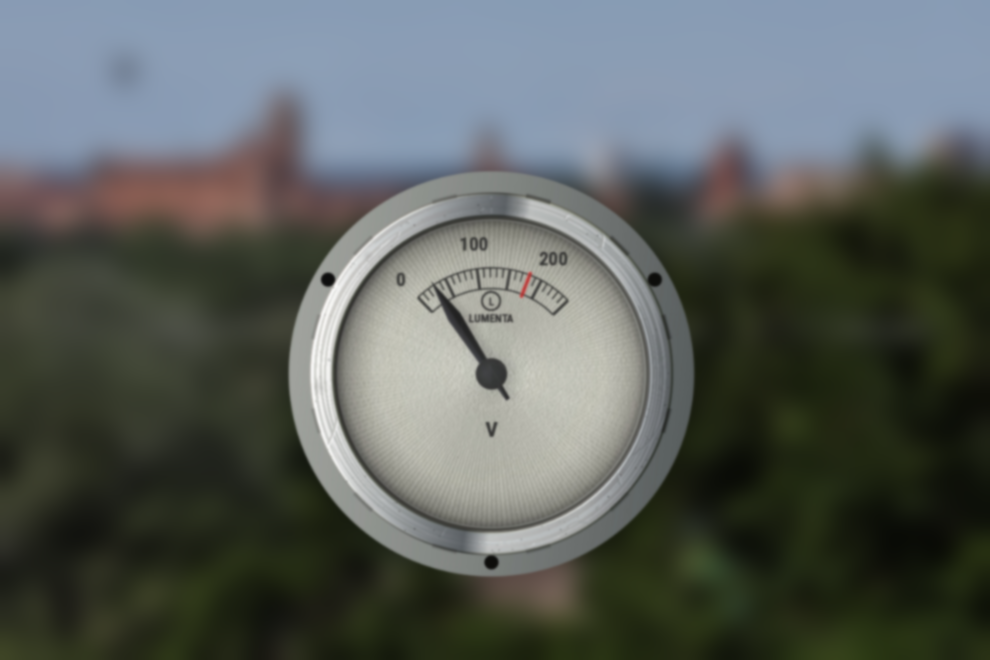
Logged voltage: 30 V
